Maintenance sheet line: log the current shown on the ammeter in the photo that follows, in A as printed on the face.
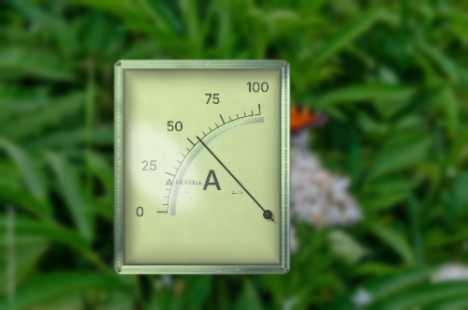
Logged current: 55 A
